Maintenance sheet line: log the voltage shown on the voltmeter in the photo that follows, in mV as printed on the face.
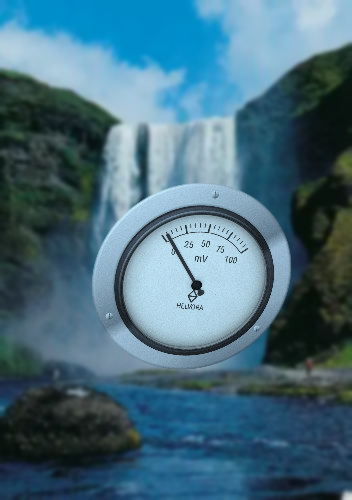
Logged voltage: 5 mV
